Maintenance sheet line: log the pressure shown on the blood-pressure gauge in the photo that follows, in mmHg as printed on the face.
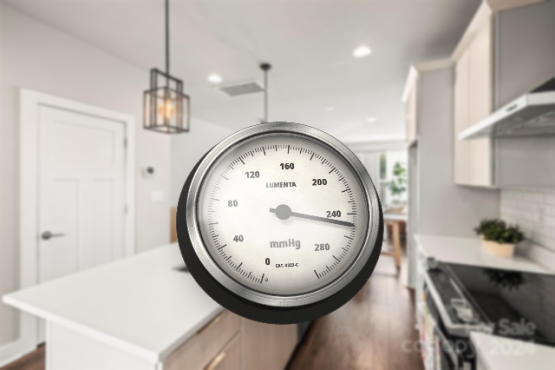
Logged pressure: 250 mmHg
